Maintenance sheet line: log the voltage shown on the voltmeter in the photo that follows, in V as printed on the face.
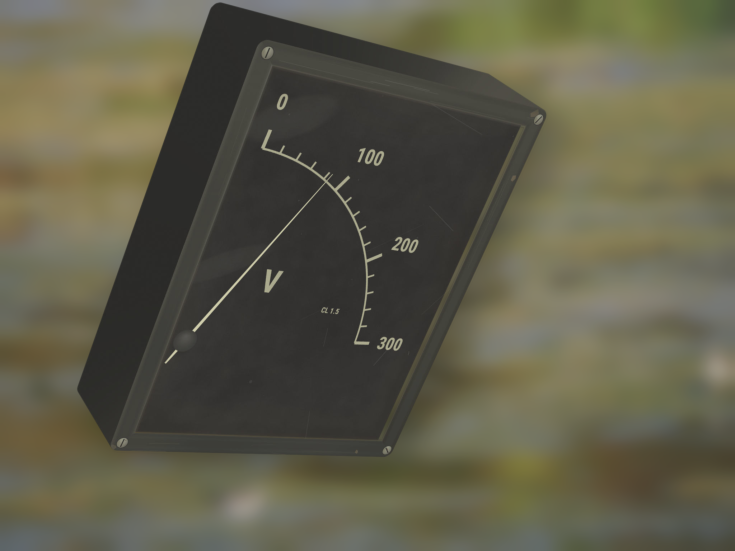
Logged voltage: 80 V
